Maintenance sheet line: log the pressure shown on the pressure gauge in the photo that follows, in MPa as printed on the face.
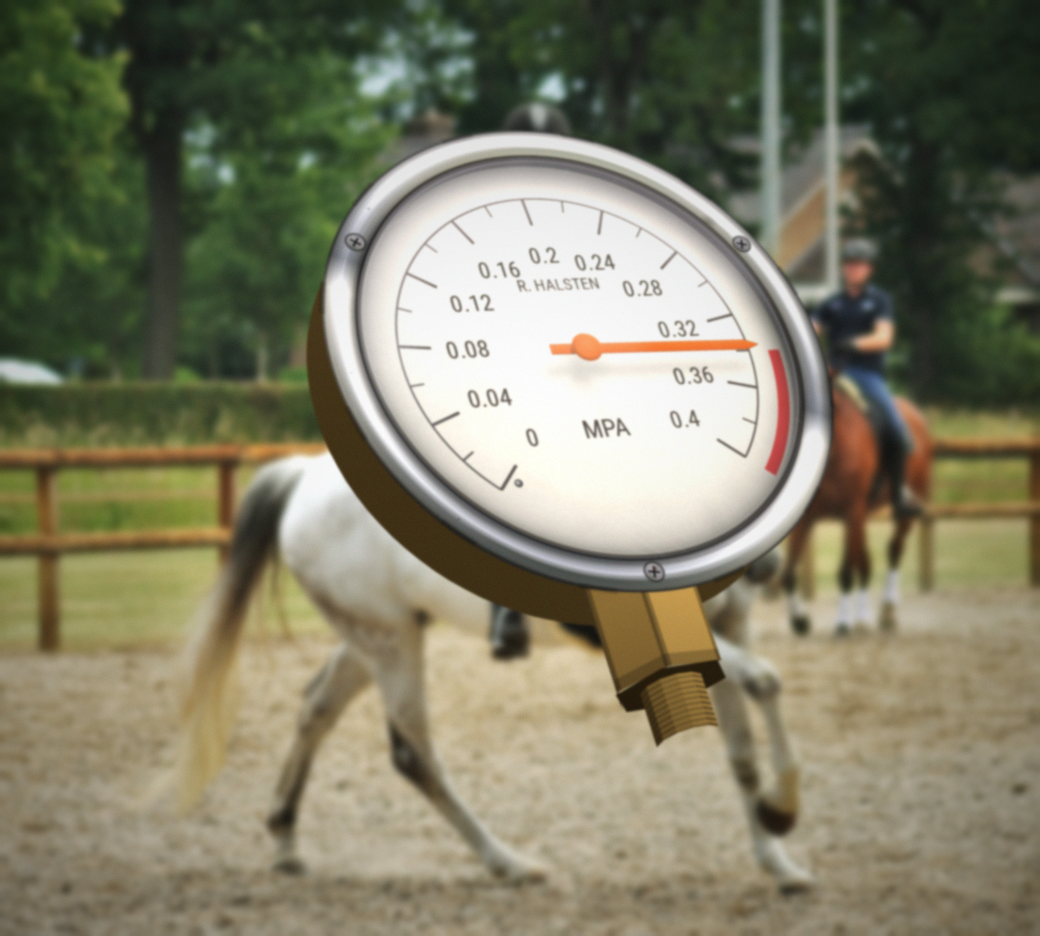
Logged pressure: 0.34 MPa
